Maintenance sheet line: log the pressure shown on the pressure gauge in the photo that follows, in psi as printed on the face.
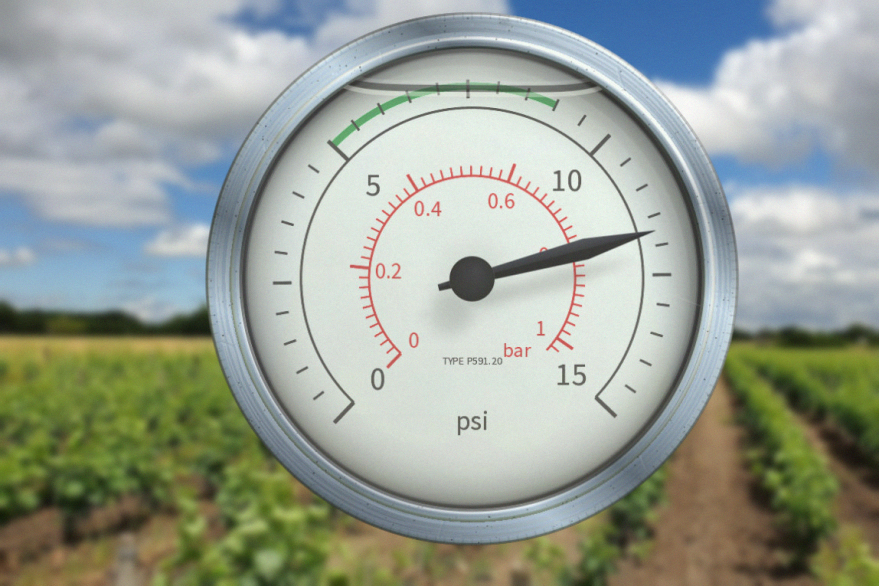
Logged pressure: 11.75 psi
